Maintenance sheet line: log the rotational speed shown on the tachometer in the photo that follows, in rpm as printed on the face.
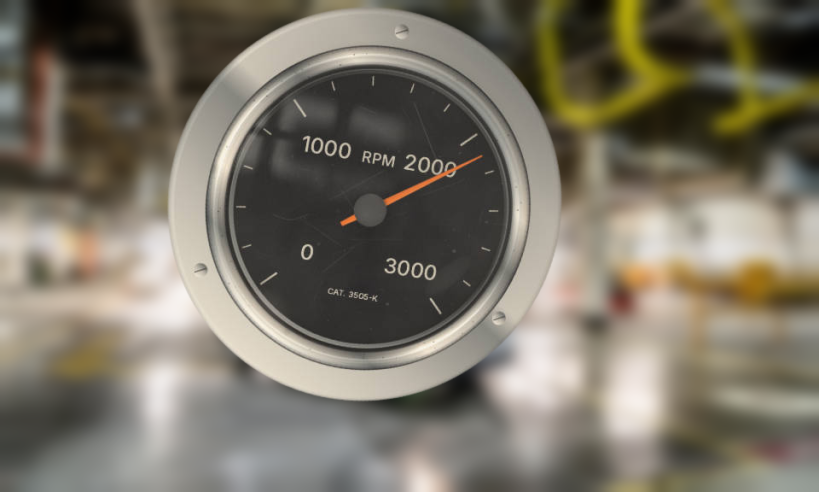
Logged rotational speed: 2100 rpm
